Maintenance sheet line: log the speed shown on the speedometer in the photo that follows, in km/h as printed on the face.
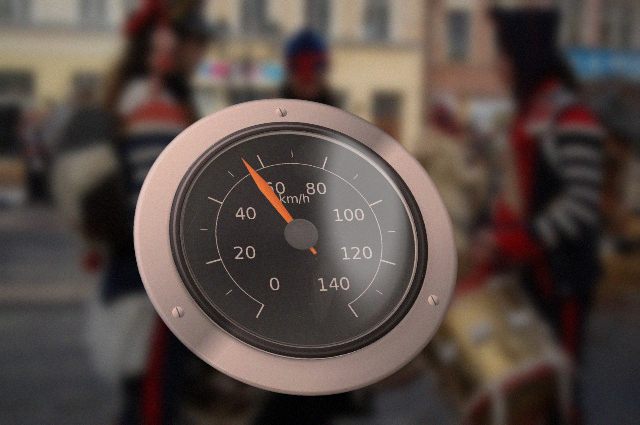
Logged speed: 55 km/h
